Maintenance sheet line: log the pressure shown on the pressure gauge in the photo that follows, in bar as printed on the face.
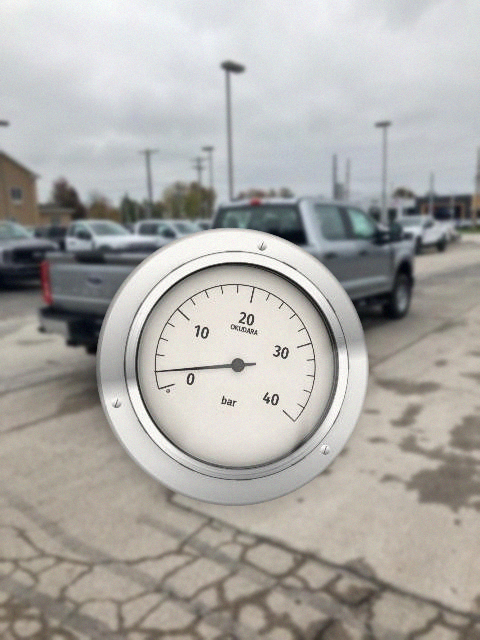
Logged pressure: 2 bar
